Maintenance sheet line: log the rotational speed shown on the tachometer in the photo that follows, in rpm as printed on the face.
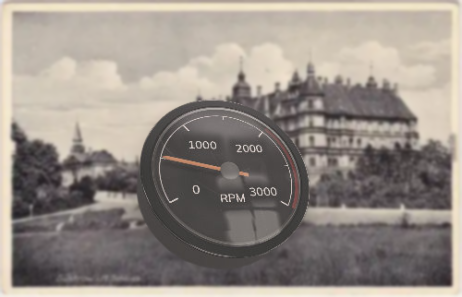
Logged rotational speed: 500 rpm
